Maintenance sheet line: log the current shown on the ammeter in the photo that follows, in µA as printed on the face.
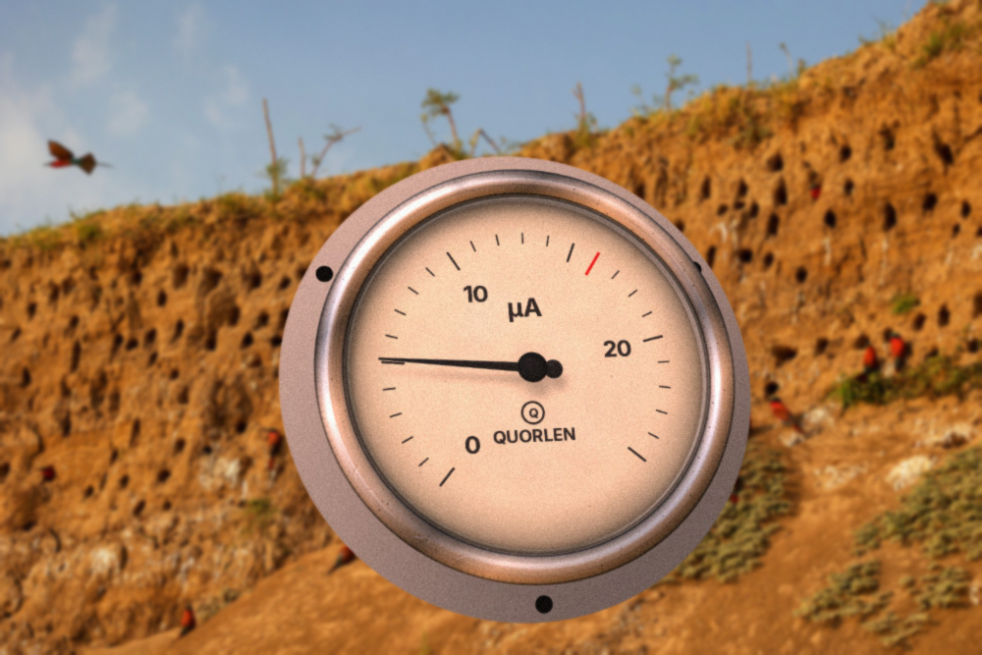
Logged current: 5 µA
